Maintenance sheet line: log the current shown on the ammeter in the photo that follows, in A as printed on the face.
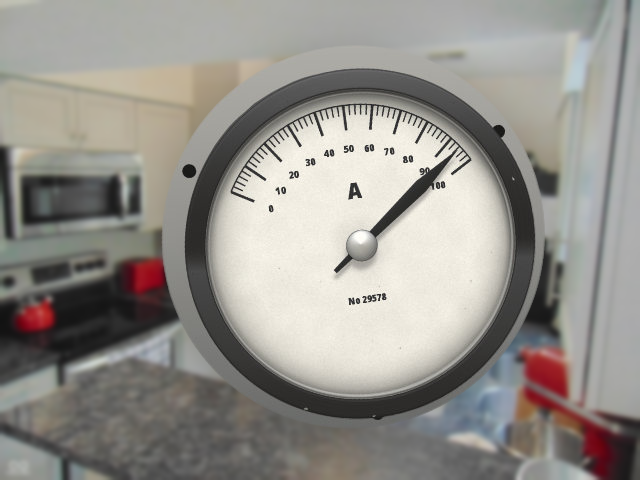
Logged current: 94 A
